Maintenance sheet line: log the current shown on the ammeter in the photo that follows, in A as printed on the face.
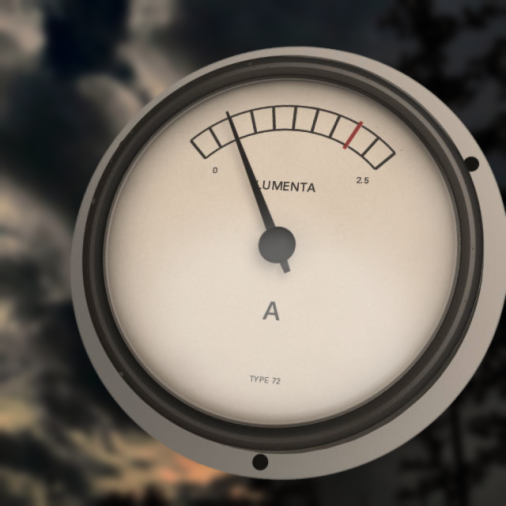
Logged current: 0.5 A
